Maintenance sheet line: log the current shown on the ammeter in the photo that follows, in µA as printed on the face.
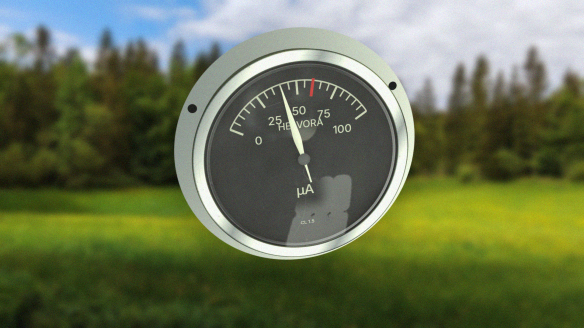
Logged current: 40 µA
